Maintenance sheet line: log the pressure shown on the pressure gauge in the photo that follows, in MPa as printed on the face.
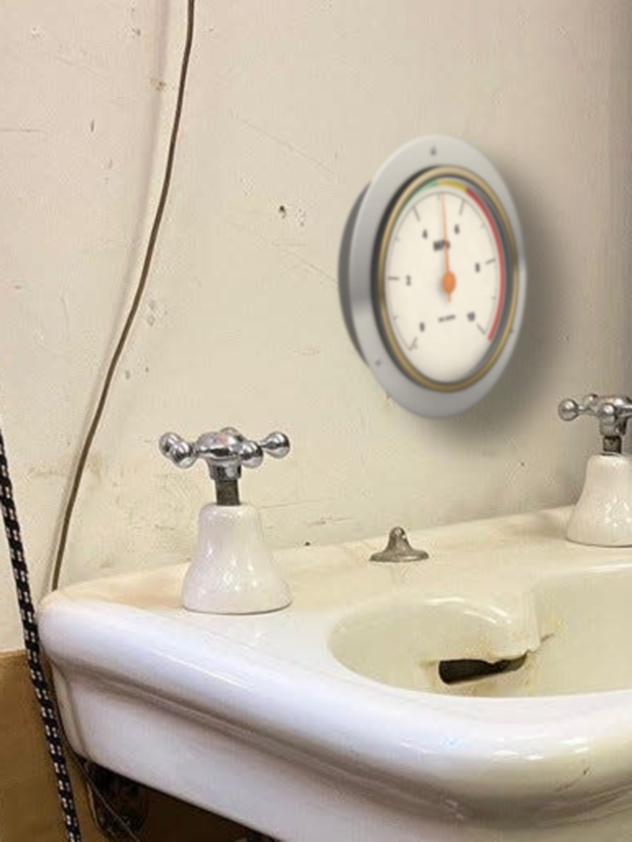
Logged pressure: 5 MPa
